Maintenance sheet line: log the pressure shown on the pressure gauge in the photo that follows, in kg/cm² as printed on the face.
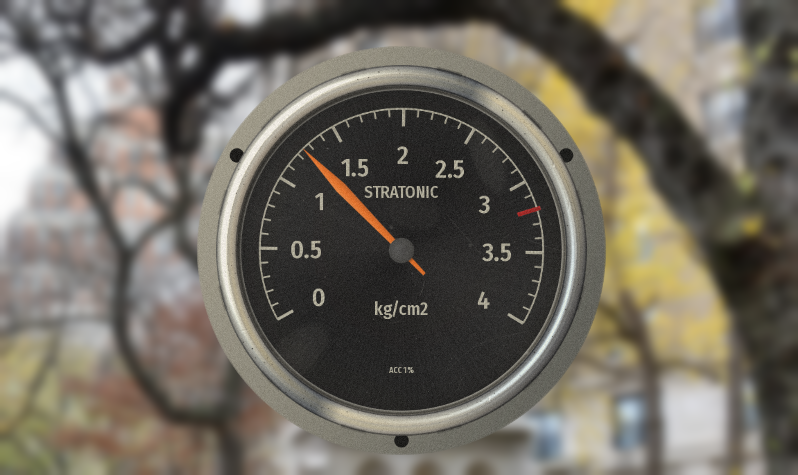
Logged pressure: 1.25 kg/cm²
